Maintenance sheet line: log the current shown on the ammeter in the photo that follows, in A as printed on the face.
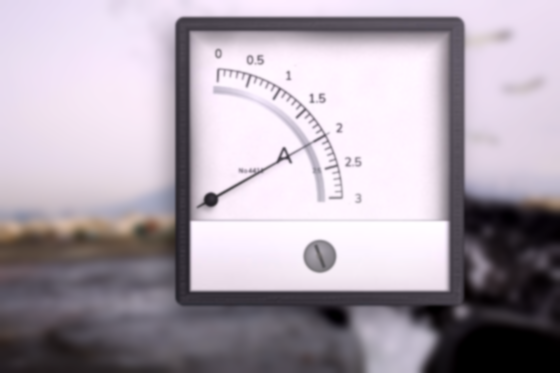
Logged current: 2 A
